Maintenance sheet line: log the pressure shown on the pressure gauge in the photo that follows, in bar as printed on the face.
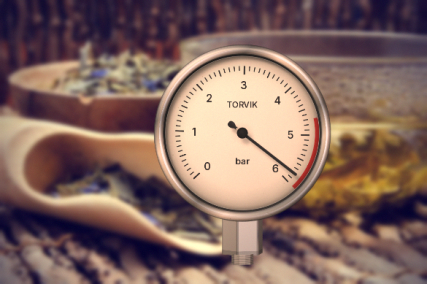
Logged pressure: 5.8 bar
